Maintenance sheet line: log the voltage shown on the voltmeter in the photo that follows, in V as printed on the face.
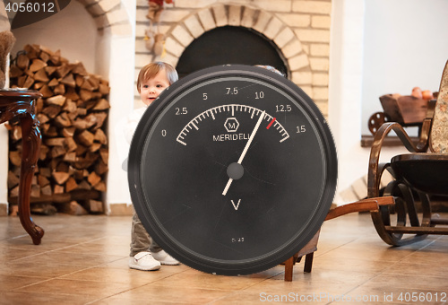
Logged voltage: 11 V
